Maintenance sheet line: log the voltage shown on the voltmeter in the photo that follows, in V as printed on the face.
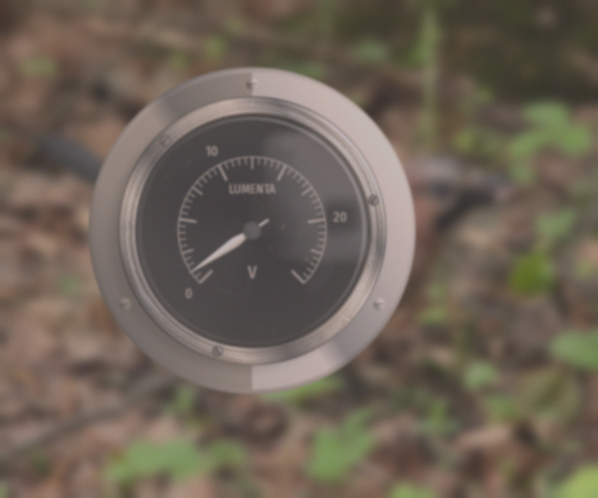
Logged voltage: 1 V
